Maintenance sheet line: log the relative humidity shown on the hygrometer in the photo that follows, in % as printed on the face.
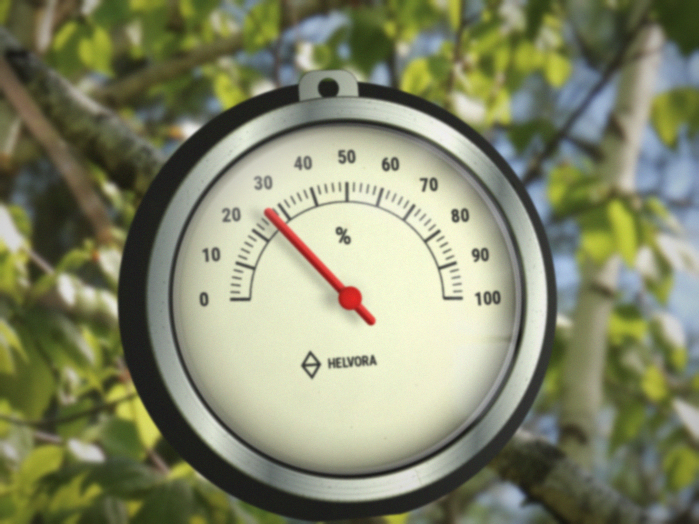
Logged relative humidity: 26 %
